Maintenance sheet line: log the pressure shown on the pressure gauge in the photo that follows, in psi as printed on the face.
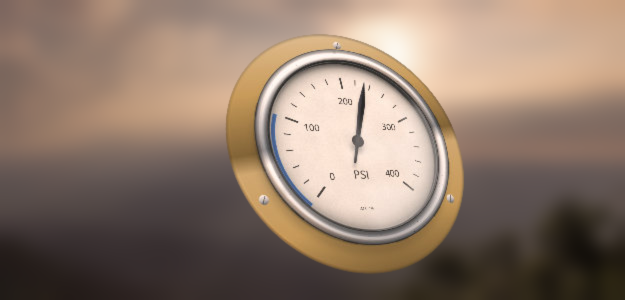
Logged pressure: 230 psi
